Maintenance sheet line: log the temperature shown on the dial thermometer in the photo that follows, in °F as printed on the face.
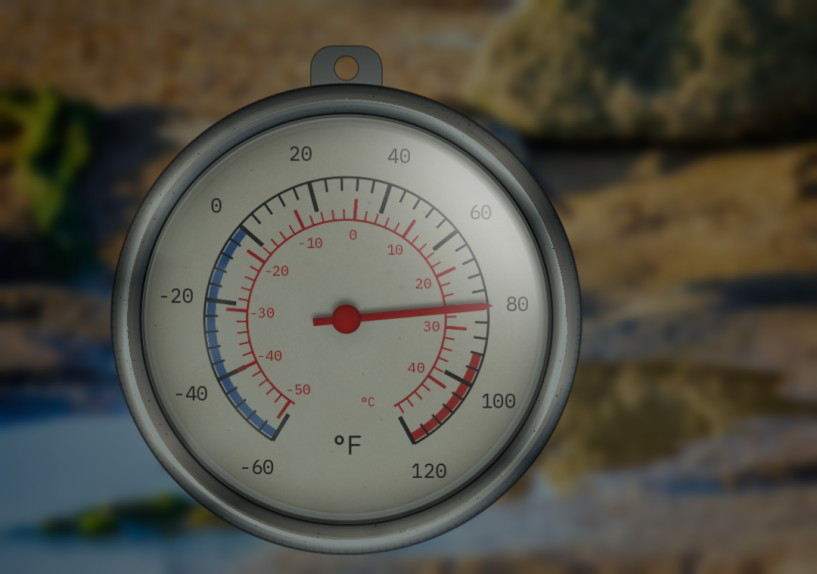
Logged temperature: 80 °F
